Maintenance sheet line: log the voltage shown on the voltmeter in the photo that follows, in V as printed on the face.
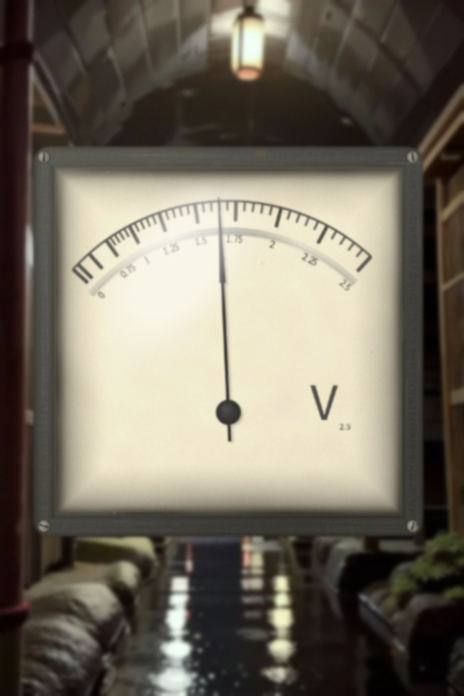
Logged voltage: 1.65 V
